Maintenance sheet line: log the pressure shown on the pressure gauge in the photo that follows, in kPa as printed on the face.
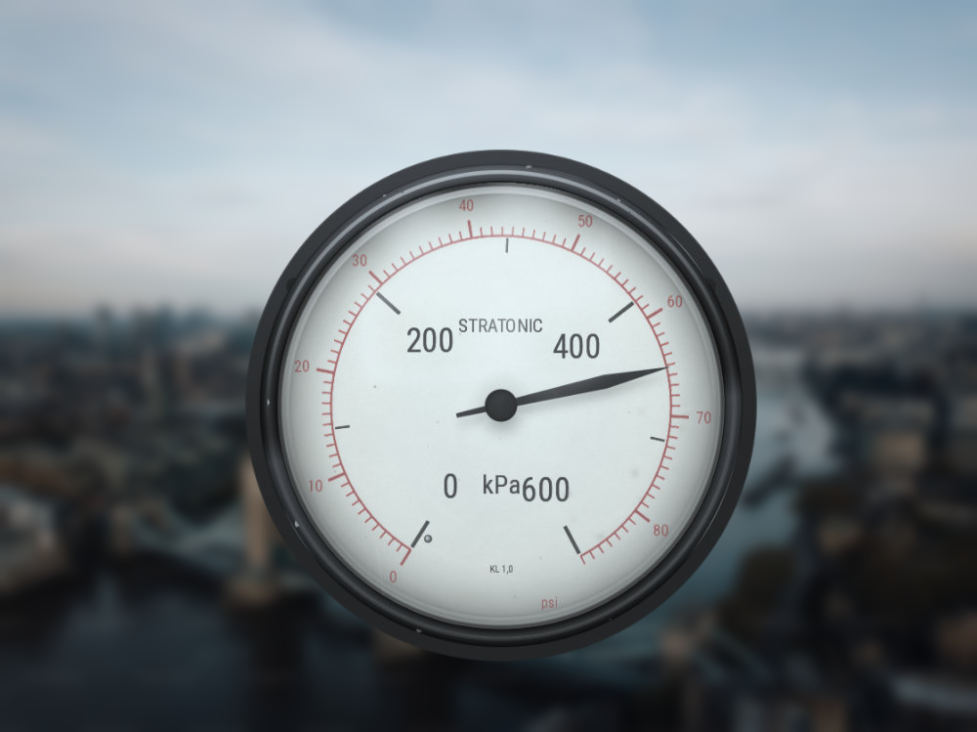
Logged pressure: 450 kPa
